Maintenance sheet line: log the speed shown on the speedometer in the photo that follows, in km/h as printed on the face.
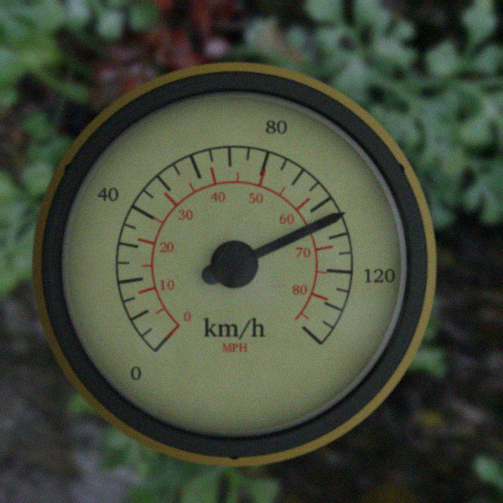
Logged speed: 105 km/h
